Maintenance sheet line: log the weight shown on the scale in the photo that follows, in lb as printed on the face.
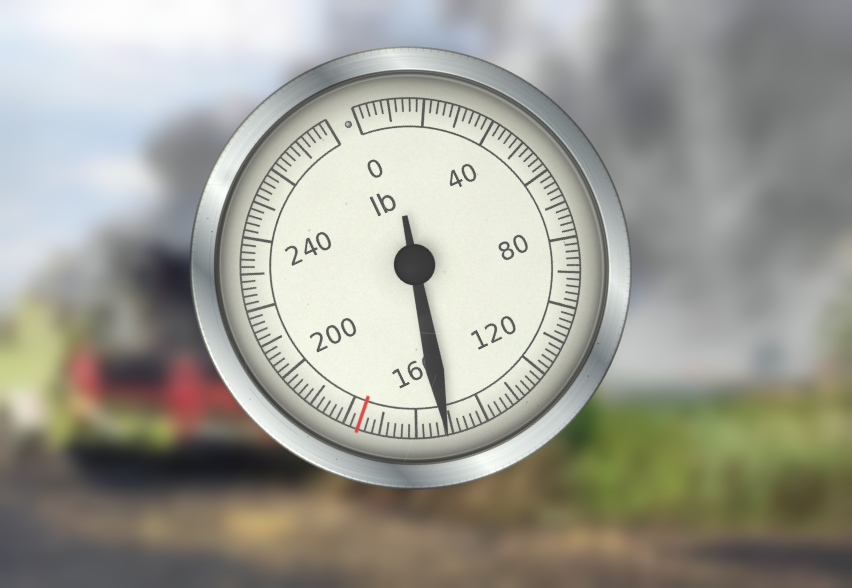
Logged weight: 152 lb
